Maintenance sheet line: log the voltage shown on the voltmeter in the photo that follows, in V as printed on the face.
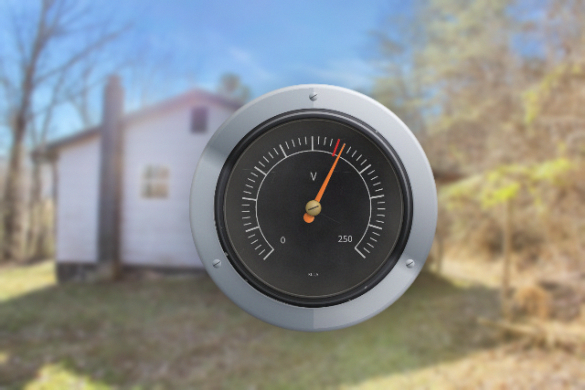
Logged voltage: 150 V
